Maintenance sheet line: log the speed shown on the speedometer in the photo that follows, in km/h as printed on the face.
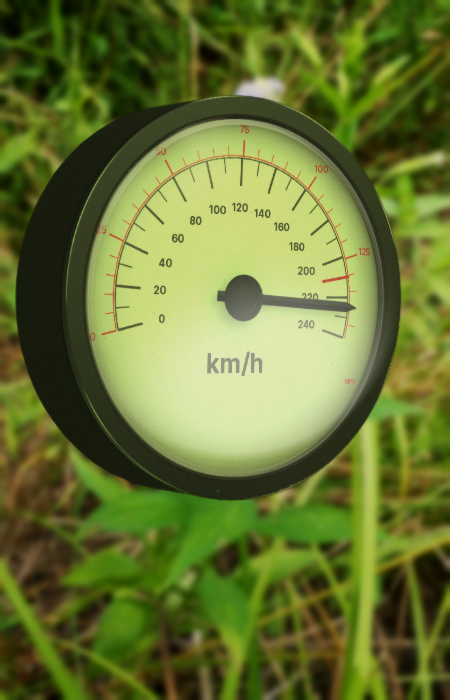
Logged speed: 225 km/h
